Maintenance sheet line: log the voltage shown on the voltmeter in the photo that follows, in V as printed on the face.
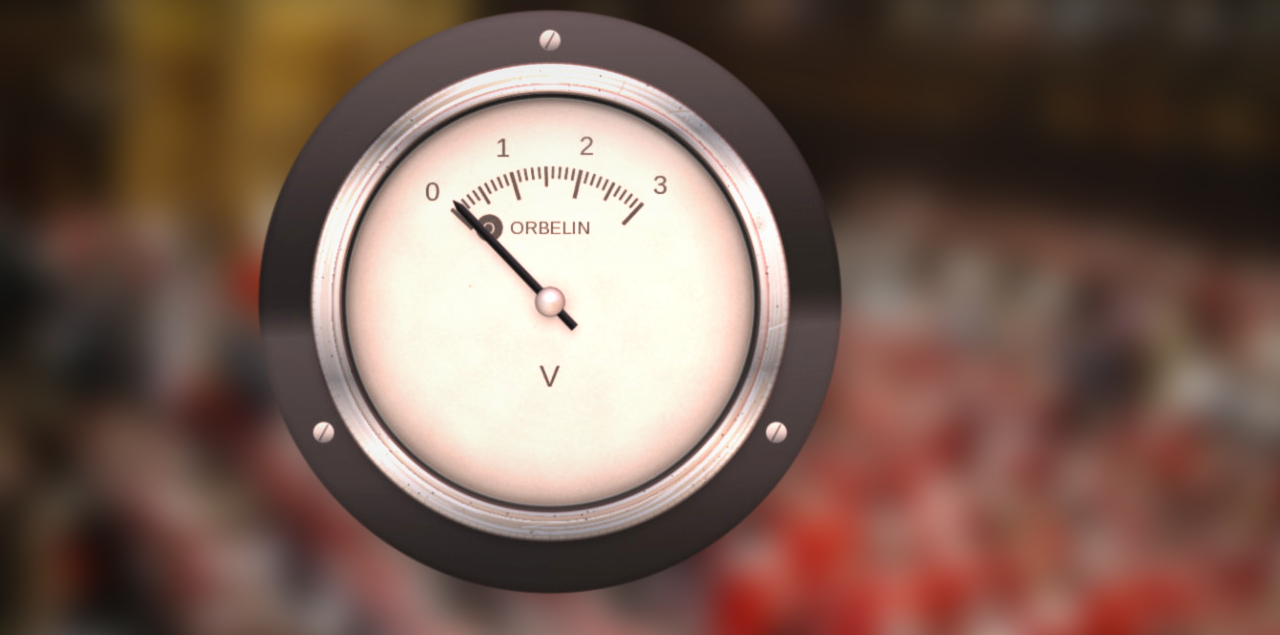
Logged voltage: 0.1 V
